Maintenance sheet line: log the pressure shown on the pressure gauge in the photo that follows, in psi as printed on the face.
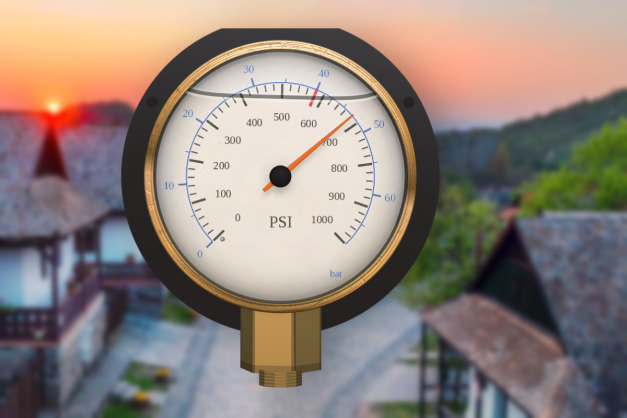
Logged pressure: 680 psi
